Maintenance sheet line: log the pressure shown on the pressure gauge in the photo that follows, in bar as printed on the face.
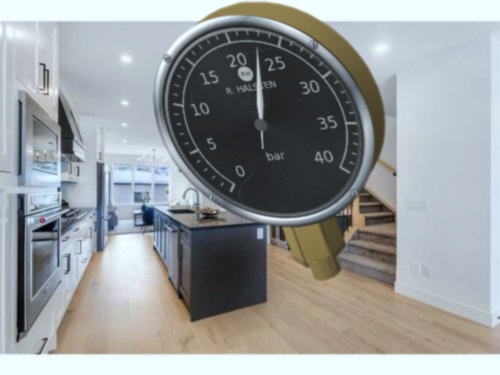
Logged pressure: 23 bar
